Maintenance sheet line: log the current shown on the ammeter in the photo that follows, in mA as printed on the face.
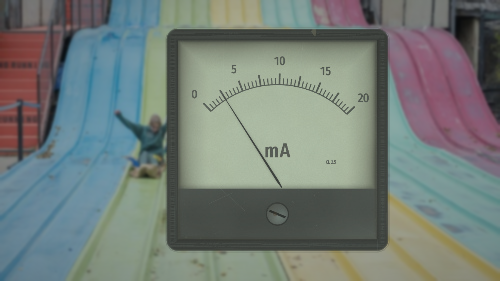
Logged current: 2.5 mA
